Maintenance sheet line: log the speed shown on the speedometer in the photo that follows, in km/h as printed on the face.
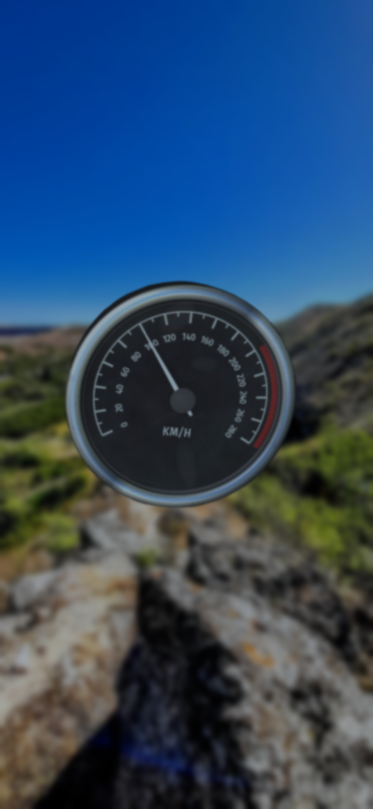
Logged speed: 100 km/h
